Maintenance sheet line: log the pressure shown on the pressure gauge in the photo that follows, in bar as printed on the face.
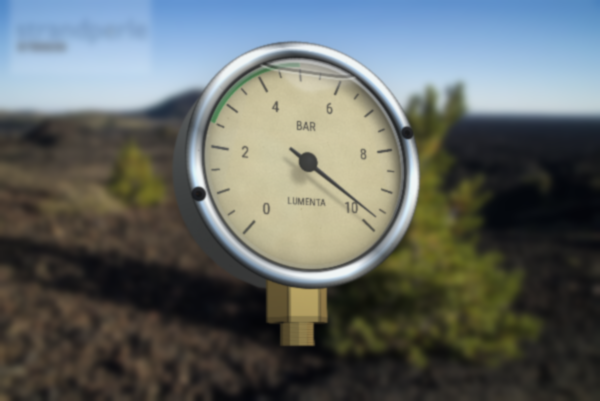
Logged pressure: 9.75 bar
